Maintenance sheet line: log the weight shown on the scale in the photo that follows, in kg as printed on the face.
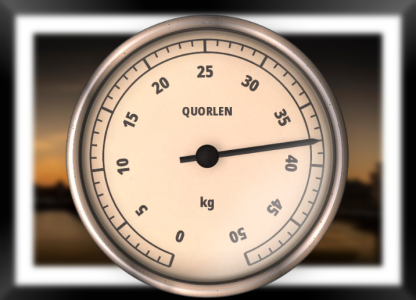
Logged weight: 38 kg
